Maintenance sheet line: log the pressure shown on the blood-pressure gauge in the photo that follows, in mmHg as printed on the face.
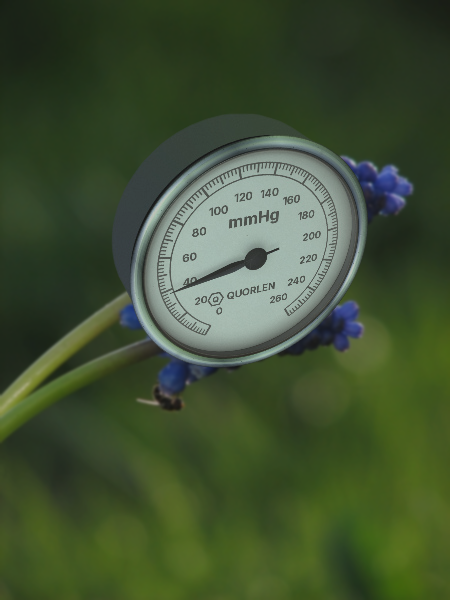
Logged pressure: 40 mmHg
